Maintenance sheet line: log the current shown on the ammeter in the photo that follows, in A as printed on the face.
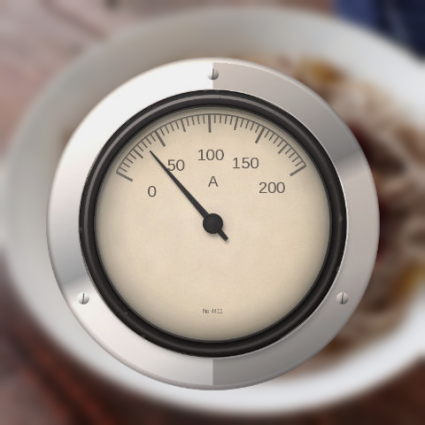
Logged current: 35 A
